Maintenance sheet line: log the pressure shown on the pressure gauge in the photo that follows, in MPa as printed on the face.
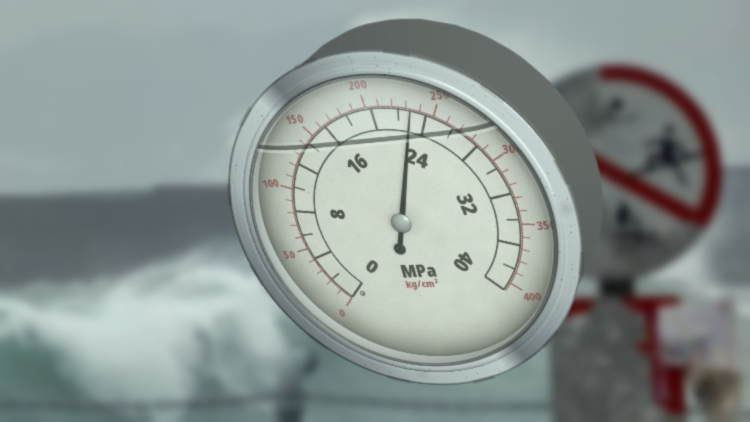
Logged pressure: 23 MPa
